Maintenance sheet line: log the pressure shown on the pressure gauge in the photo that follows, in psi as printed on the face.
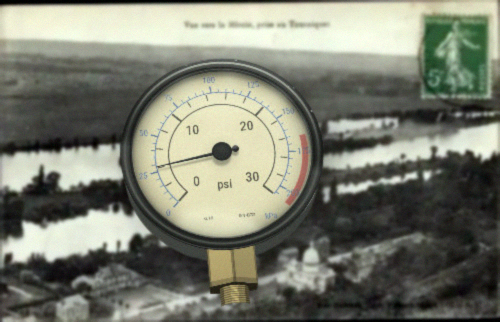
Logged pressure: 4 psi
